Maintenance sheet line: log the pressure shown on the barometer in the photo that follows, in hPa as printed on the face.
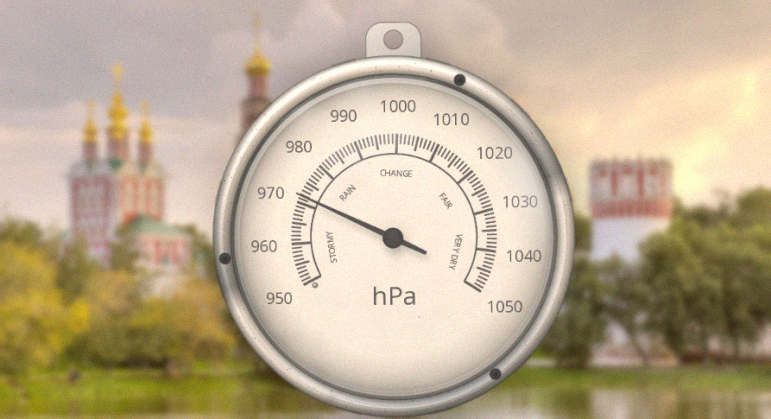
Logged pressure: 972 hPa
